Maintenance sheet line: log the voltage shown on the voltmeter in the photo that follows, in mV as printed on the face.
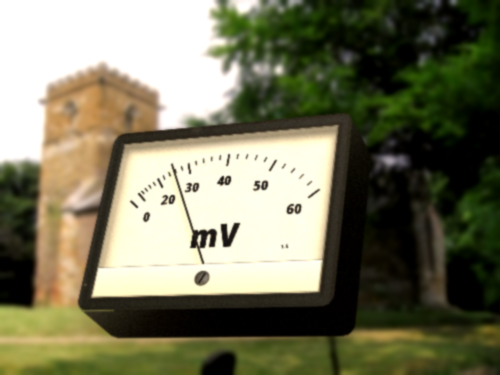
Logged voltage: 26 mV
